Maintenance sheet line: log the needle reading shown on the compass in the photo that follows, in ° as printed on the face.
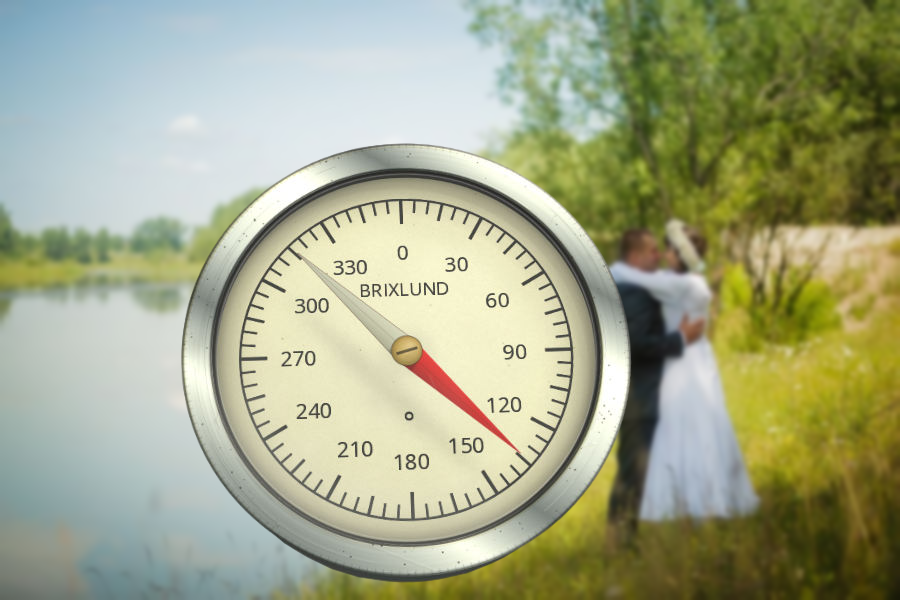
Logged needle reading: 135 °
